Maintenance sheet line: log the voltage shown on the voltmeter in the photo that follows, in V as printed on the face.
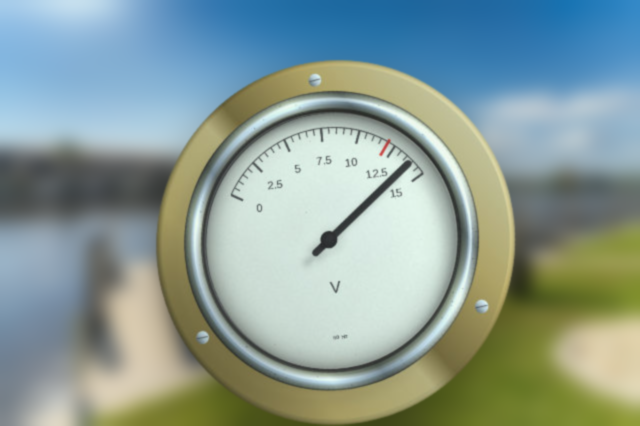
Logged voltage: 14 V
